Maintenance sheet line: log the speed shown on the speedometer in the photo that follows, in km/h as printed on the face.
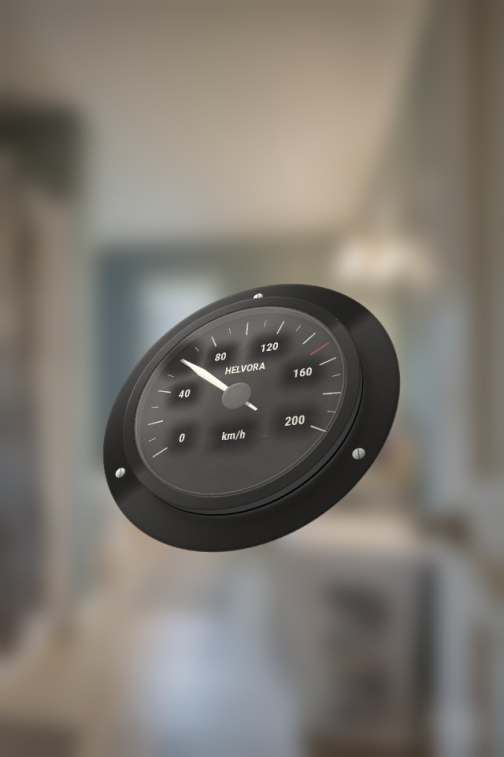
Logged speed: 60 km/h
